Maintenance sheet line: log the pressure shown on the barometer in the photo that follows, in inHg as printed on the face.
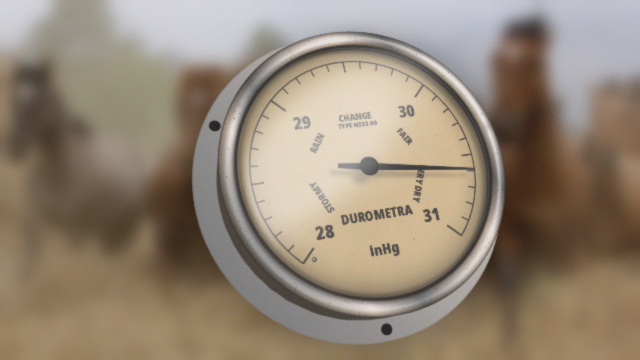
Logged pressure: 30.6 inHg
